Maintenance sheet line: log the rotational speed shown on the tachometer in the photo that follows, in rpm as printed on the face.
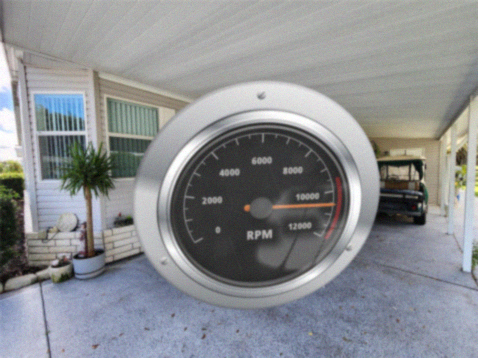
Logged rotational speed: 10500 rpm
